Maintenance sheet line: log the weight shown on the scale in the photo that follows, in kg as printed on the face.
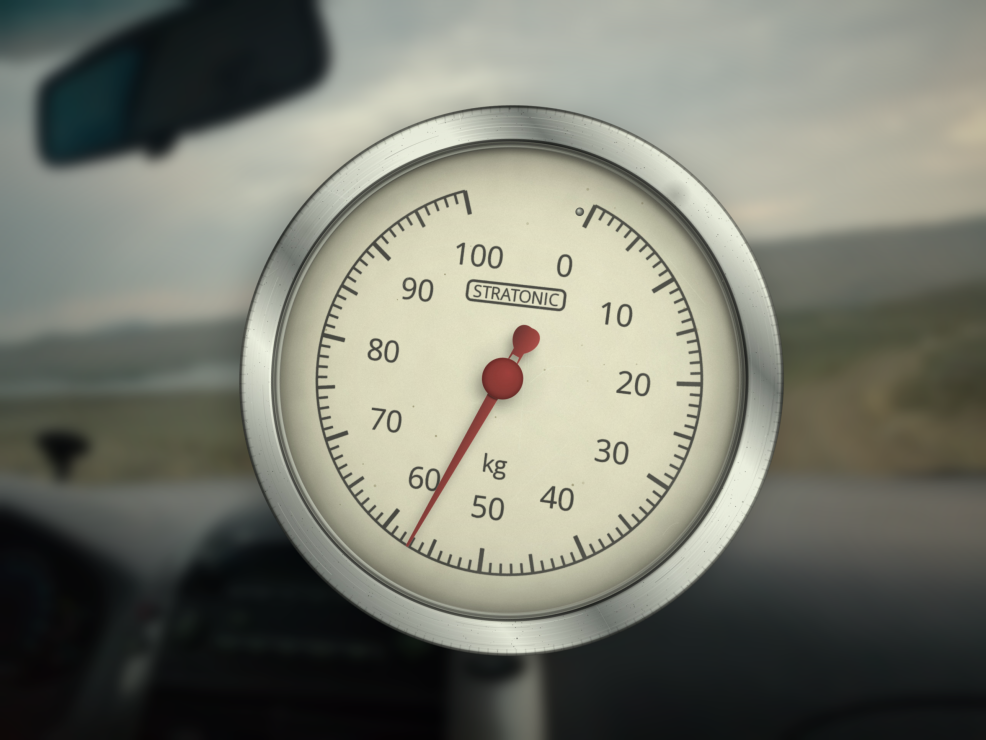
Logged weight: 57 kg
